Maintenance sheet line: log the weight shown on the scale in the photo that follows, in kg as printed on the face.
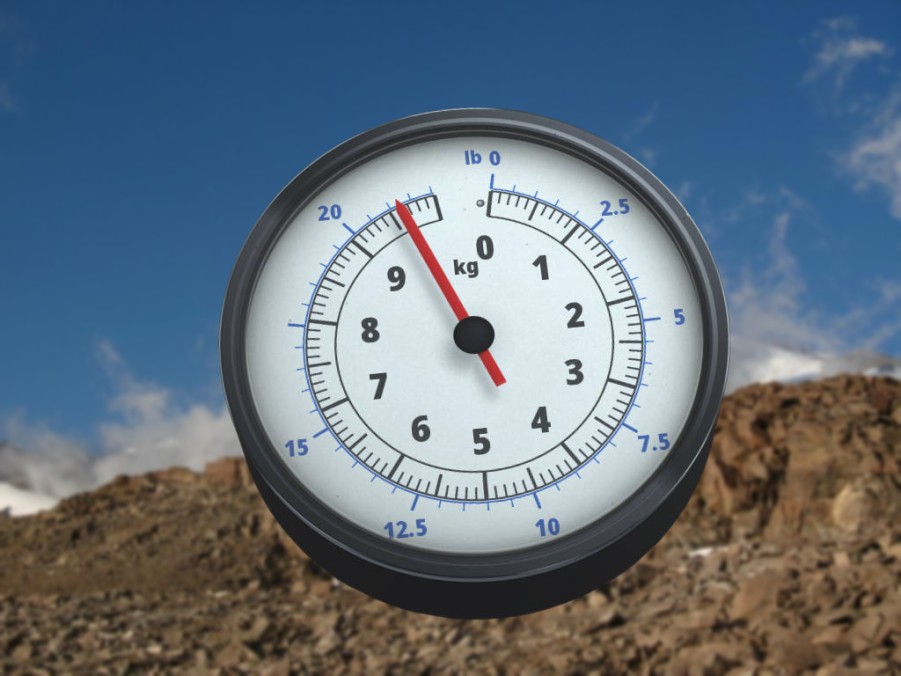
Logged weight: 9.6 kg
